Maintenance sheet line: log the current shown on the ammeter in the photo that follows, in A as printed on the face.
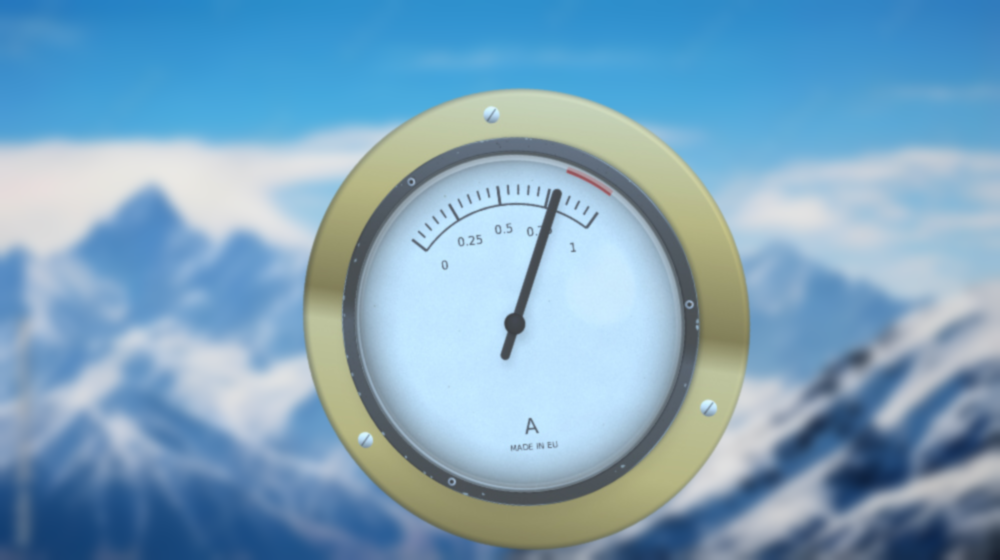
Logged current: 0.8 A
